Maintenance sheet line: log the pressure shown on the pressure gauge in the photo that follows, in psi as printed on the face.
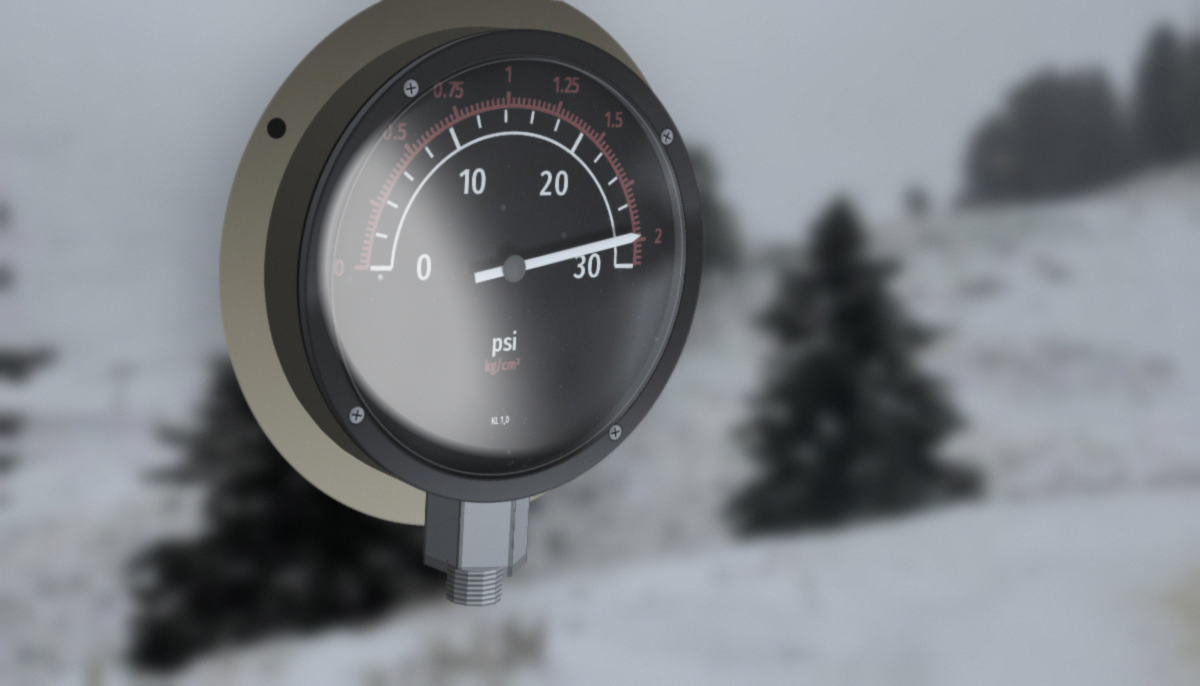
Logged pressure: 28 psi
